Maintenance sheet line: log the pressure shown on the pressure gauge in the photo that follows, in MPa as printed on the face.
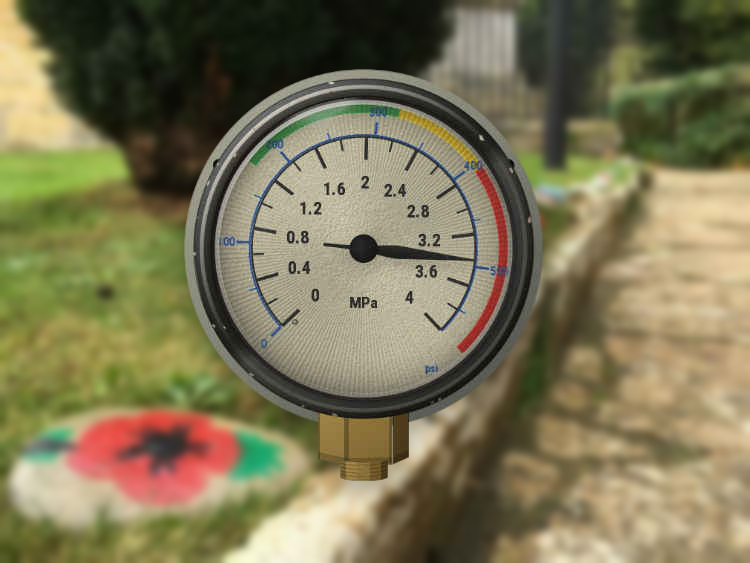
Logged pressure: 3.4 MPa
